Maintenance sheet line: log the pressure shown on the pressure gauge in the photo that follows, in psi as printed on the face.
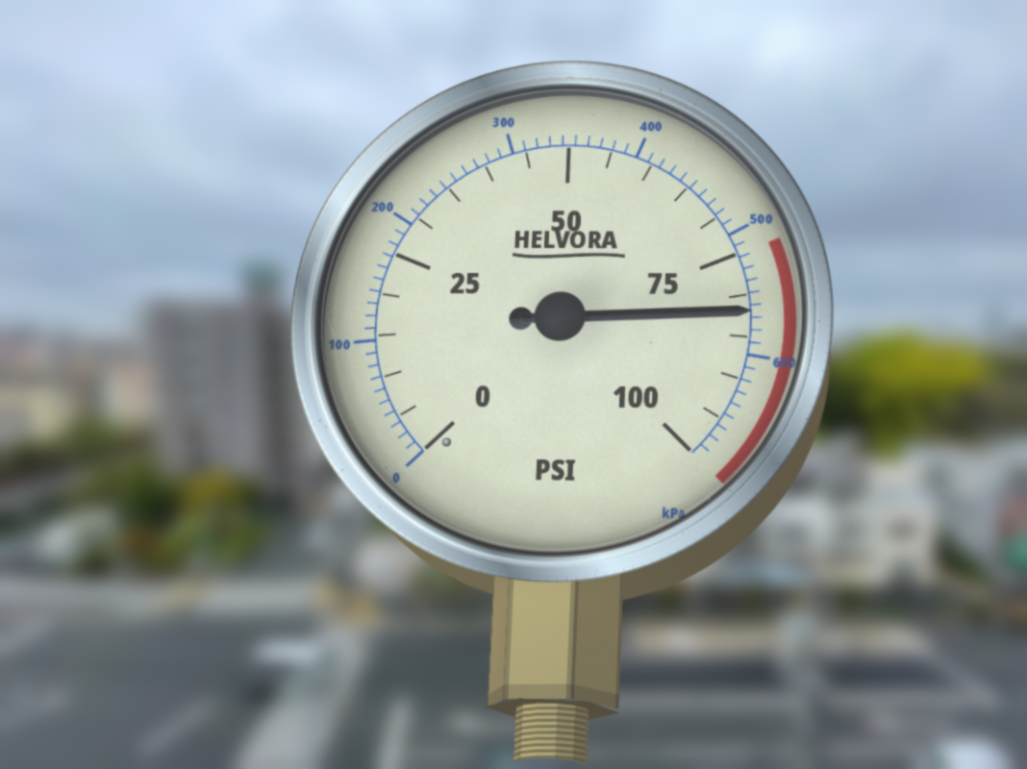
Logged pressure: 82.5 psi
